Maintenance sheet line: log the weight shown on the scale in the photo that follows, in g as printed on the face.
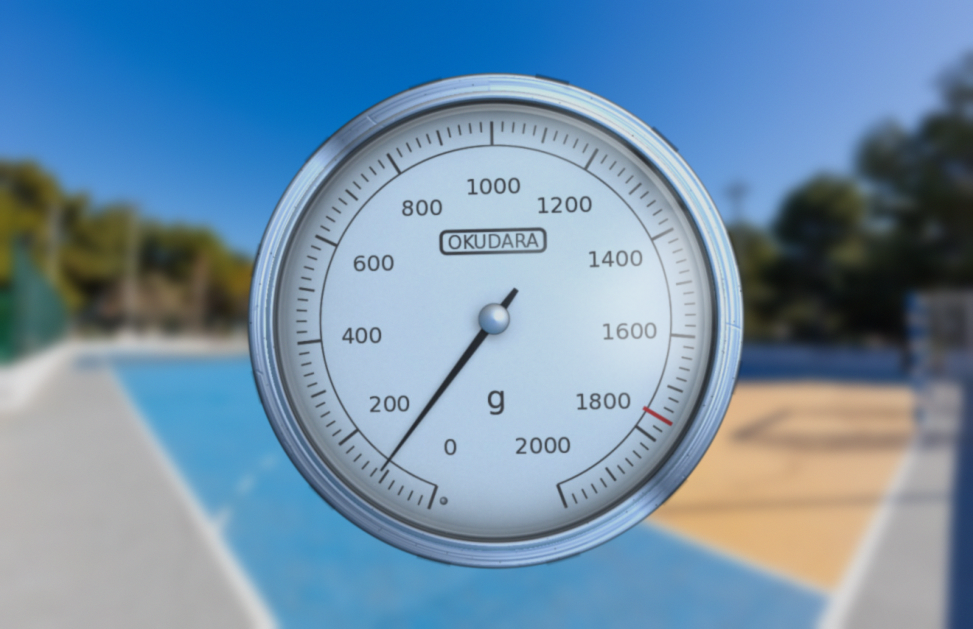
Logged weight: 110 g
